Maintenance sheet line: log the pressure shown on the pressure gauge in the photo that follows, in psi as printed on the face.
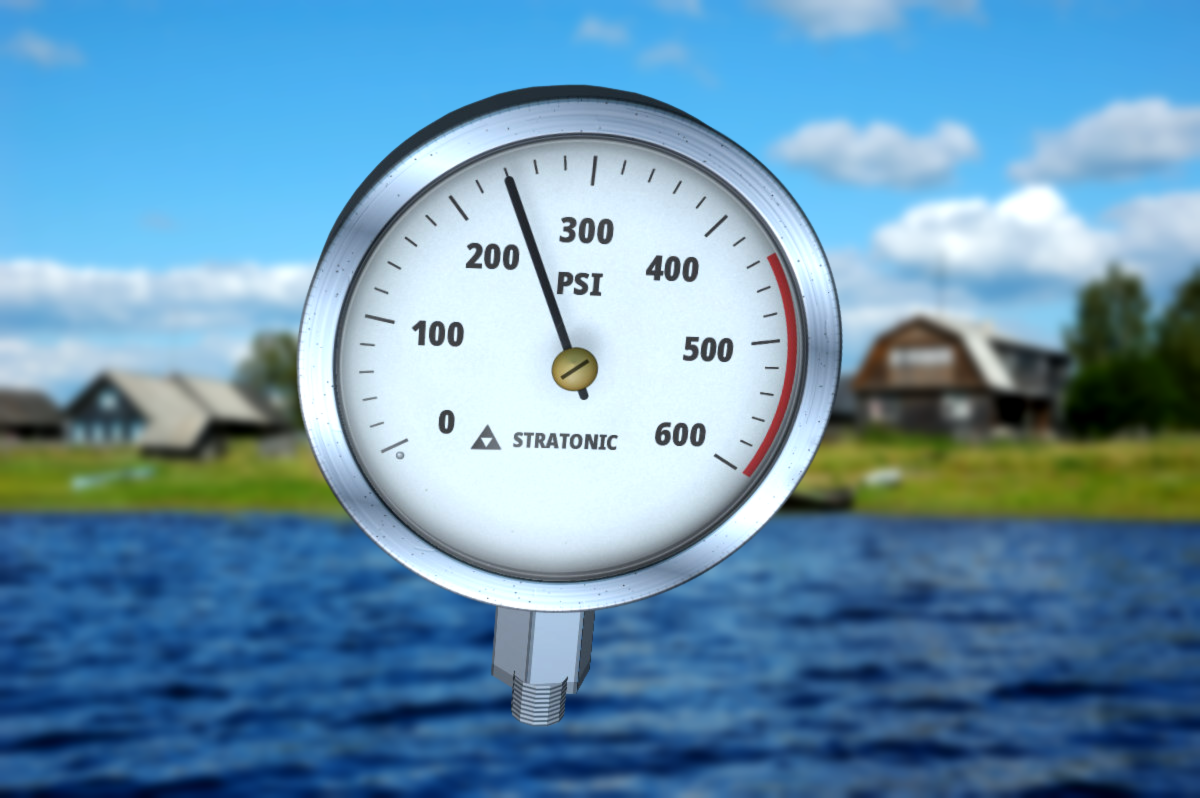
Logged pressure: 240 psi
